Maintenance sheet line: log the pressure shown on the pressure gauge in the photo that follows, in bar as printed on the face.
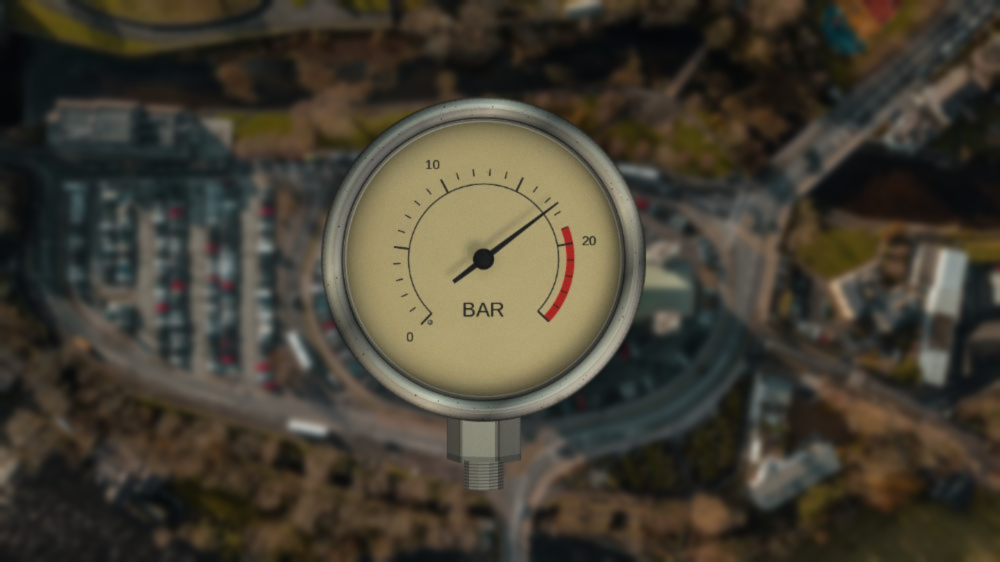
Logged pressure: 17.5 bar
